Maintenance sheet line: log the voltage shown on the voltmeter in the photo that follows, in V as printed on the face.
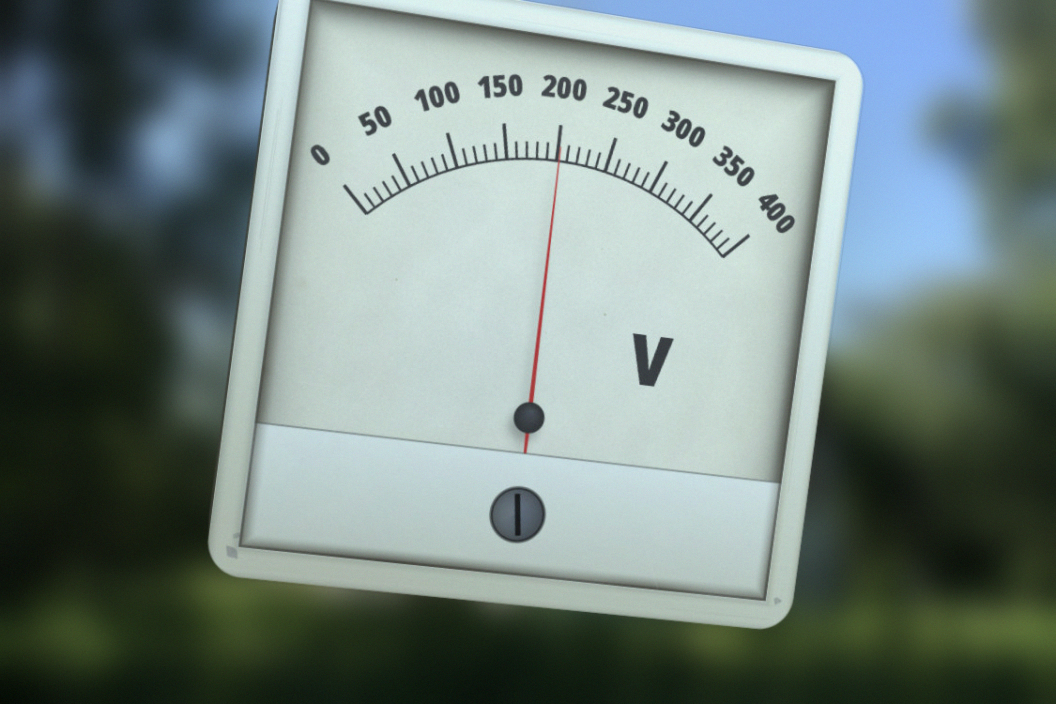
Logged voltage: 200 V
